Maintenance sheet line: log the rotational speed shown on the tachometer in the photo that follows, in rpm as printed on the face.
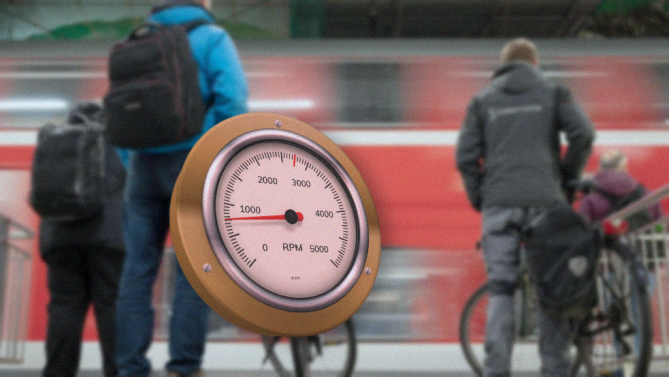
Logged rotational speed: 750 rpm
